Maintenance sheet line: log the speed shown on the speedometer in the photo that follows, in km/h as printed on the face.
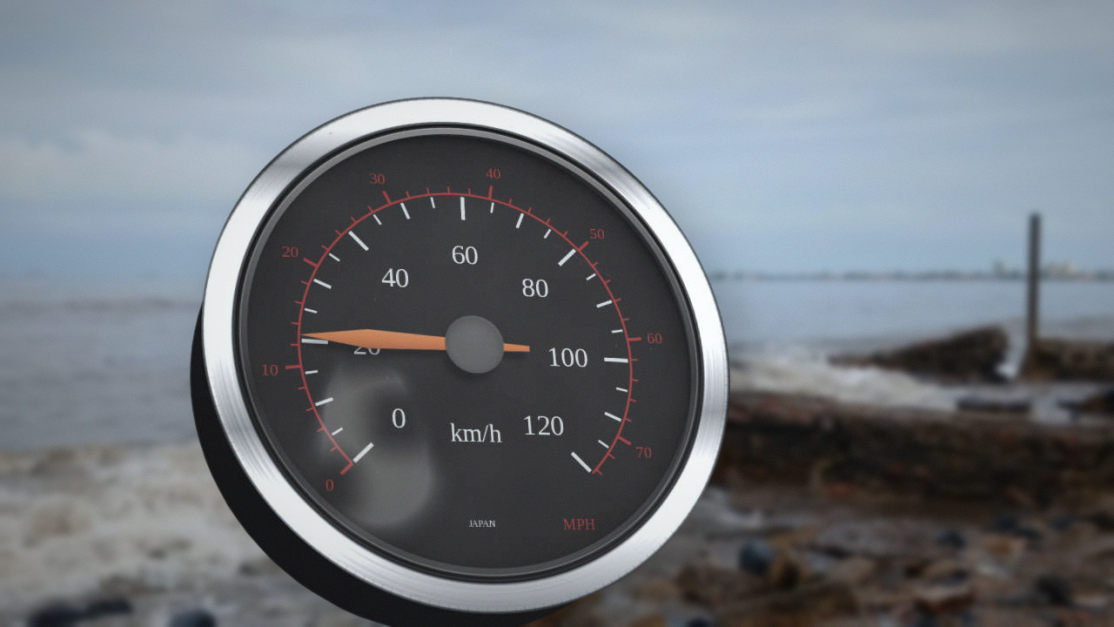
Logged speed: 20 km/h
